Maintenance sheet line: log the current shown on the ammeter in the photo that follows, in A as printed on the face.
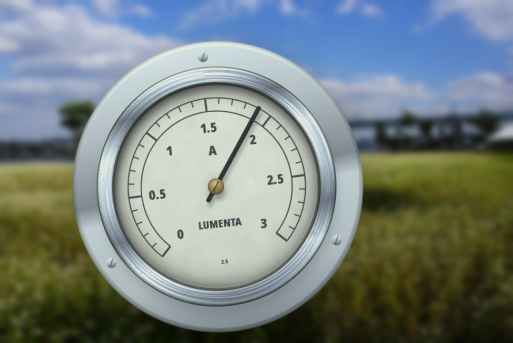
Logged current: 1.9 A
